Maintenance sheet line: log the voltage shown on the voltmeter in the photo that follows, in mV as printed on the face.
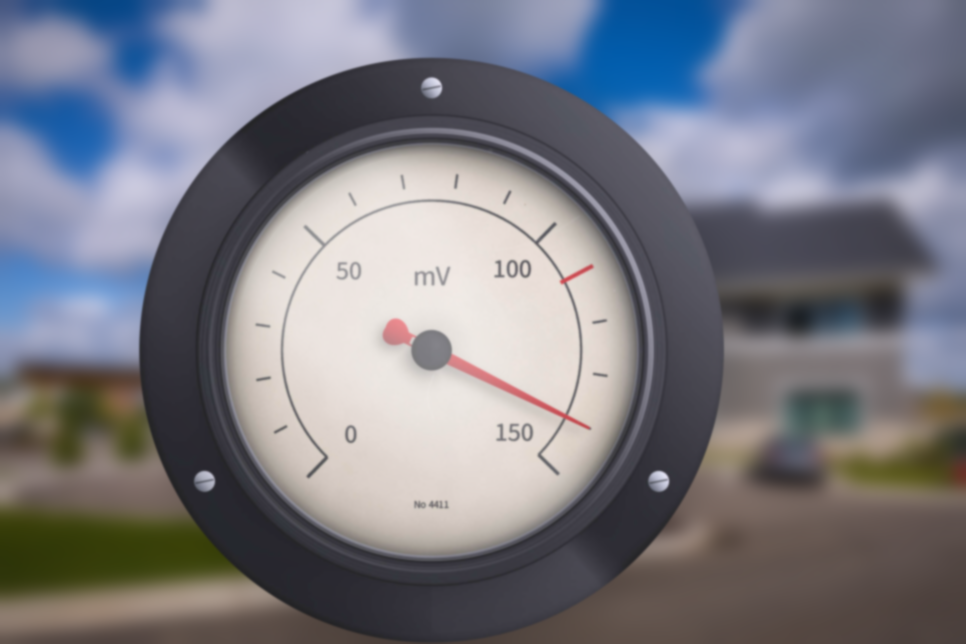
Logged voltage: 140 mV
